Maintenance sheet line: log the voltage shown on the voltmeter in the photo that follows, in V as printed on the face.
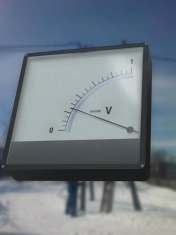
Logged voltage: 0.25 V
